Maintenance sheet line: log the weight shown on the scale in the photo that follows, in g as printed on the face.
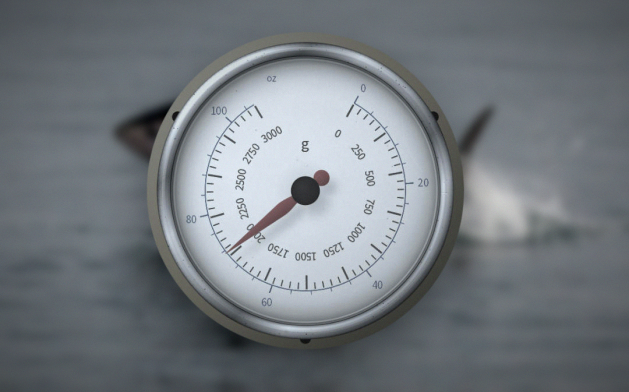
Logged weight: 2025 g
